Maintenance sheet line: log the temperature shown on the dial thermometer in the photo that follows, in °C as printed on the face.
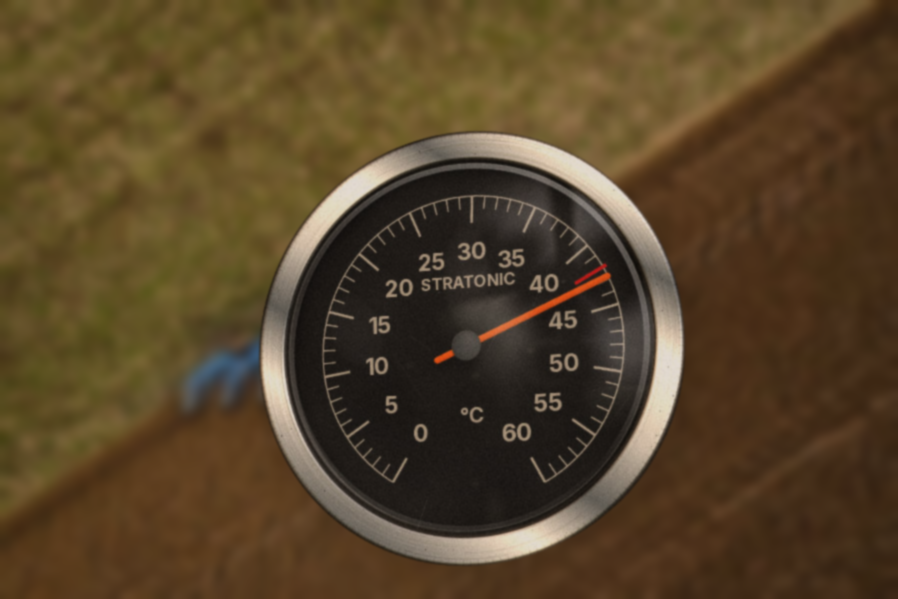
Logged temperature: 43 °C
